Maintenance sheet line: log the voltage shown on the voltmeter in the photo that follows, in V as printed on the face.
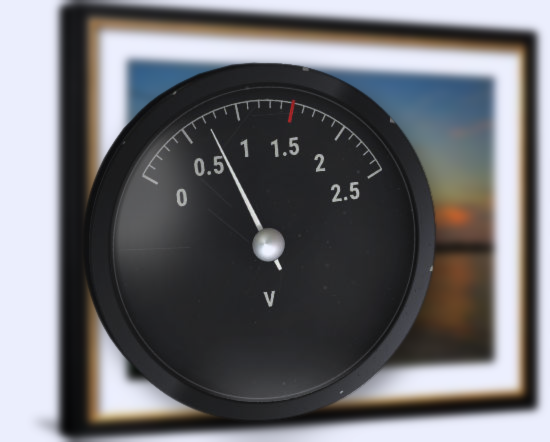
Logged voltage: 0.7 V
